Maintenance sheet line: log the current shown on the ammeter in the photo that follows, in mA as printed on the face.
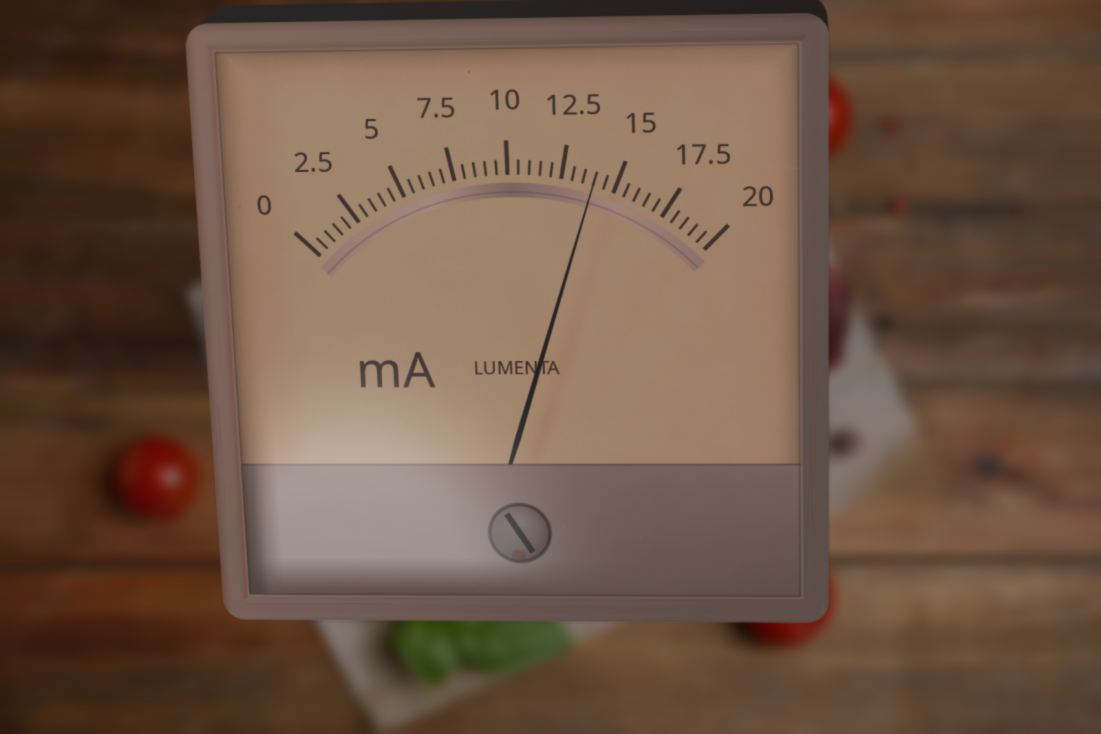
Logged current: 14 mA
